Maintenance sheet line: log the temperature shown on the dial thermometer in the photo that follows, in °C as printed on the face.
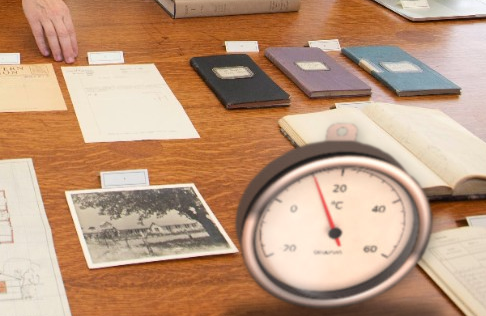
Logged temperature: 12 °C
